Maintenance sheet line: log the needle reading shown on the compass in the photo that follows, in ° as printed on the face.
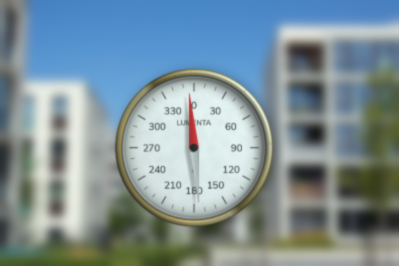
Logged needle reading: 355 °
